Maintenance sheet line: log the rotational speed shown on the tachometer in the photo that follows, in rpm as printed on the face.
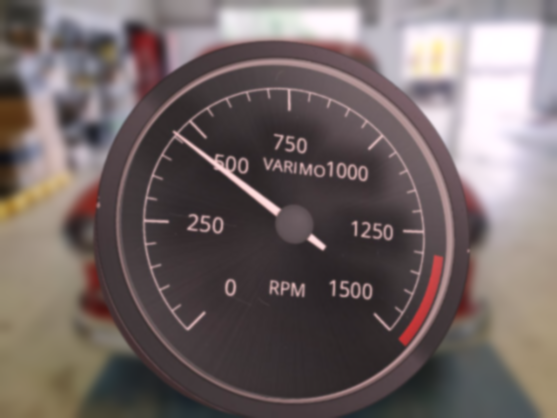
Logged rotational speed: 450 rpm
